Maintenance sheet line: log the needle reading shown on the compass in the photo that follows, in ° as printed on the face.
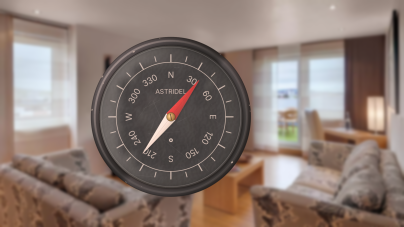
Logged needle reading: 37.5 °
